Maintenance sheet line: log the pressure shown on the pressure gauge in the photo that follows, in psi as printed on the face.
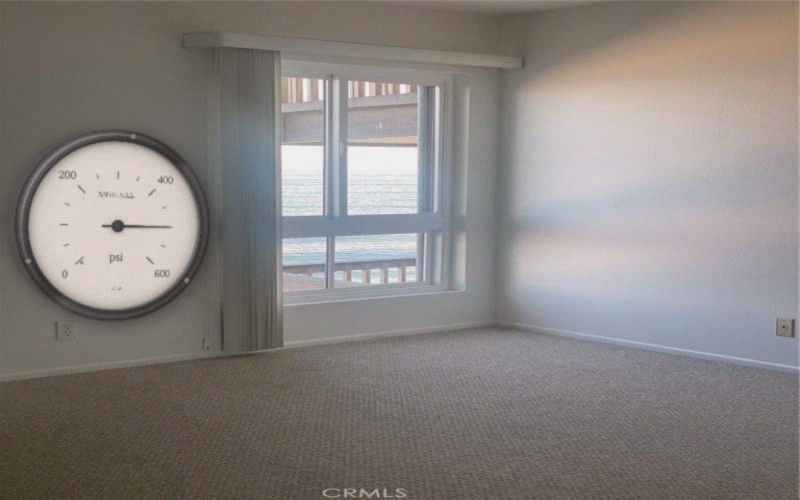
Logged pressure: 500 psi
